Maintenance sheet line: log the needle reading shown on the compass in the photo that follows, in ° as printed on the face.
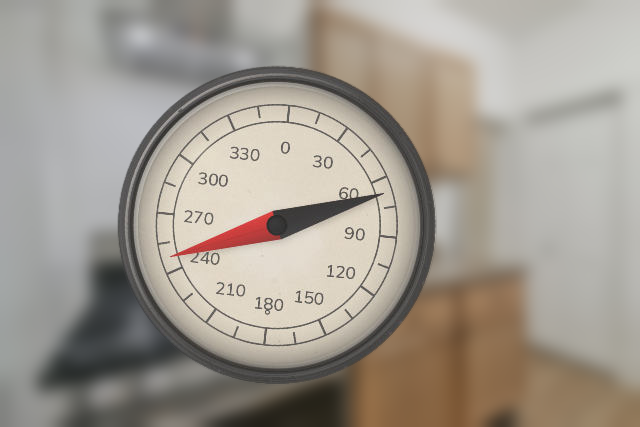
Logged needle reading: 247.5 °
